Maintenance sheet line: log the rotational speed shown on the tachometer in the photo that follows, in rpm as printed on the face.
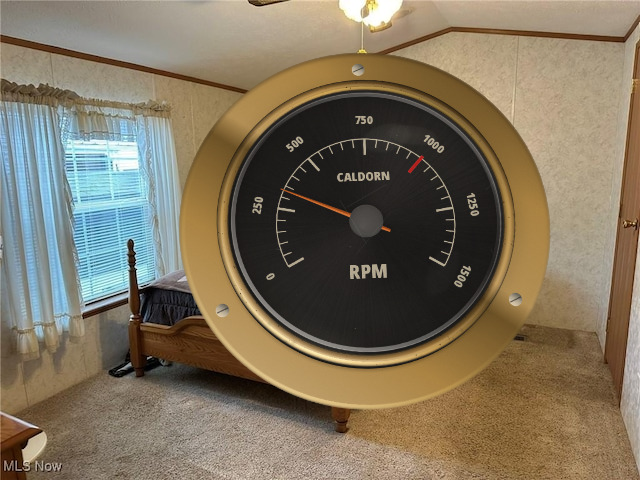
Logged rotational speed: 325 rpm
